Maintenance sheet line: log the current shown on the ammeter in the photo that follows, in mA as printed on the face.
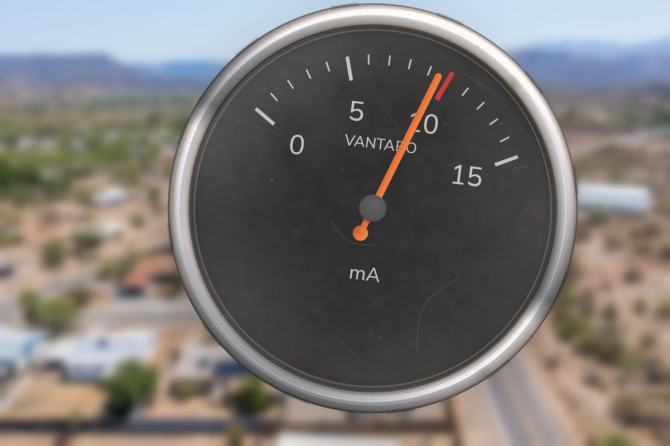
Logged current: 9.5 mA
